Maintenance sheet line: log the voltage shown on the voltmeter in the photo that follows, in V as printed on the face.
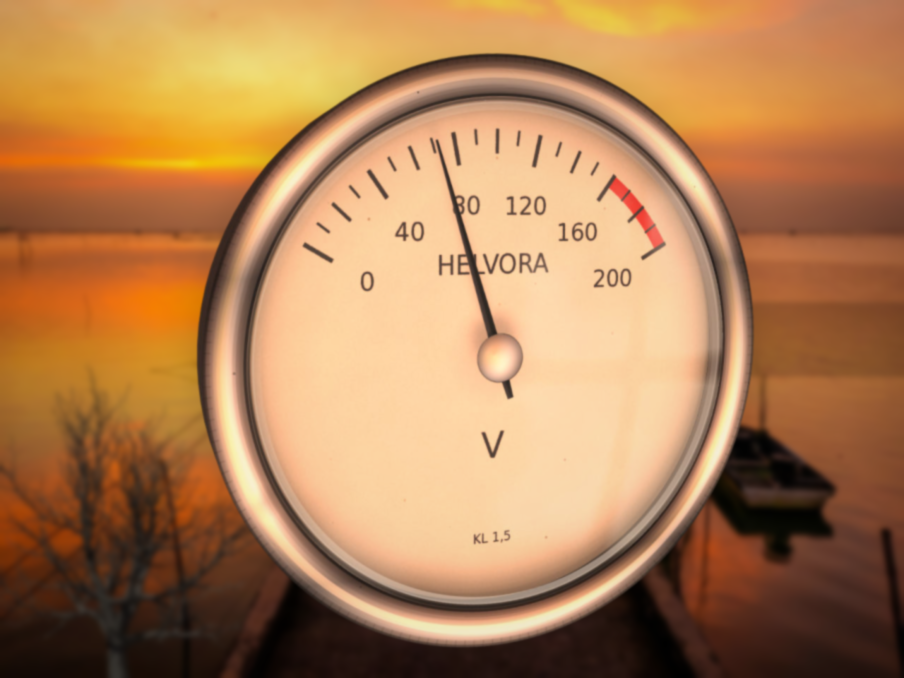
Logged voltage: 70 V
